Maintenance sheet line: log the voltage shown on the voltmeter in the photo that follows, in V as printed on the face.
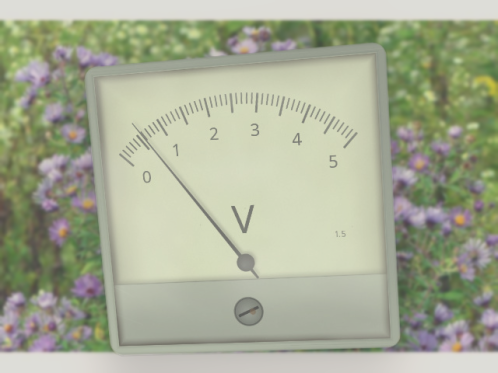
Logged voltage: 0.6 V
